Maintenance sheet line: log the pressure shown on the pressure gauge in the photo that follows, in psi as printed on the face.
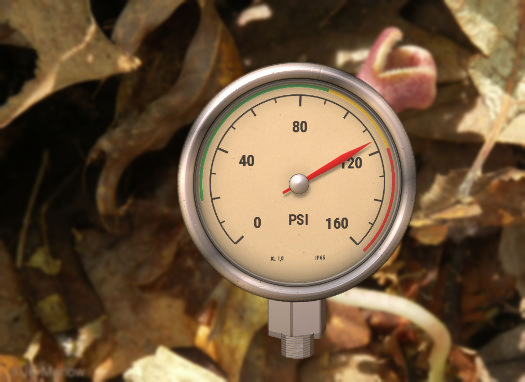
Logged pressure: 115 psi
